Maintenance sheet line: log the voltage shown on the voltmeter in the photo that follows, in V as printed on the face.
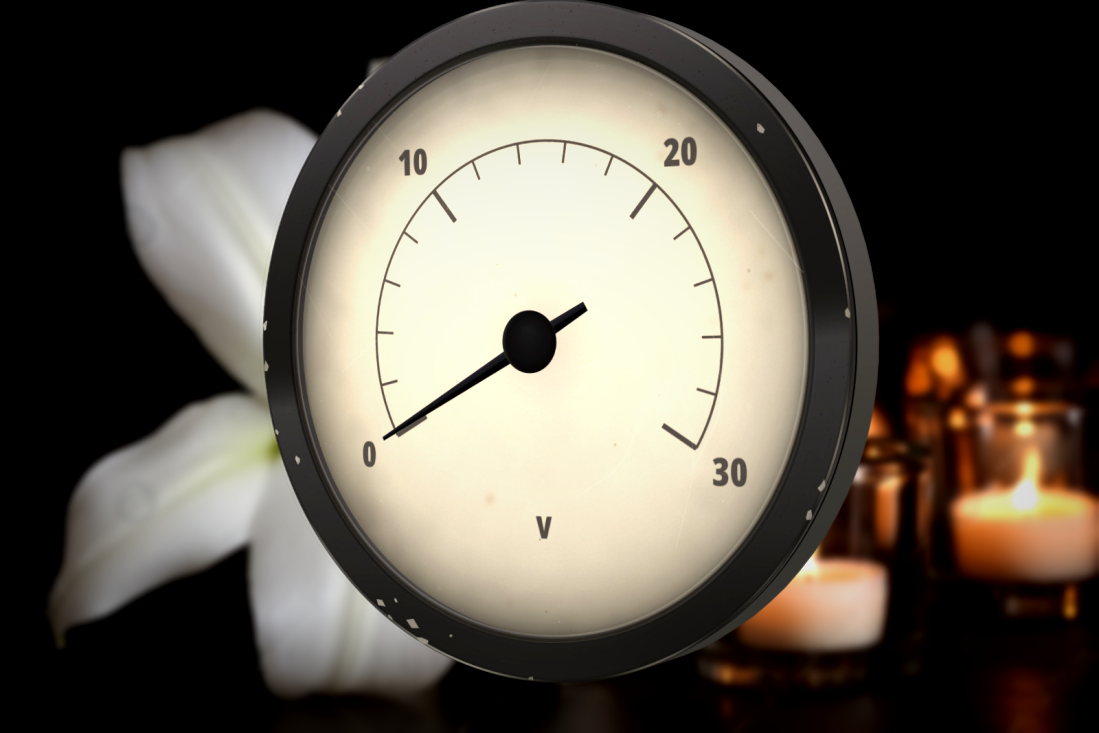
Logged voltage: 0 V
